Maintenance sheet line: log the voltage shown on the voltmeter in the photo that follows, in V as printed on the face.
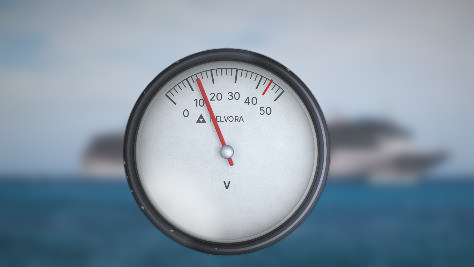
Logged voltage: 14 V
